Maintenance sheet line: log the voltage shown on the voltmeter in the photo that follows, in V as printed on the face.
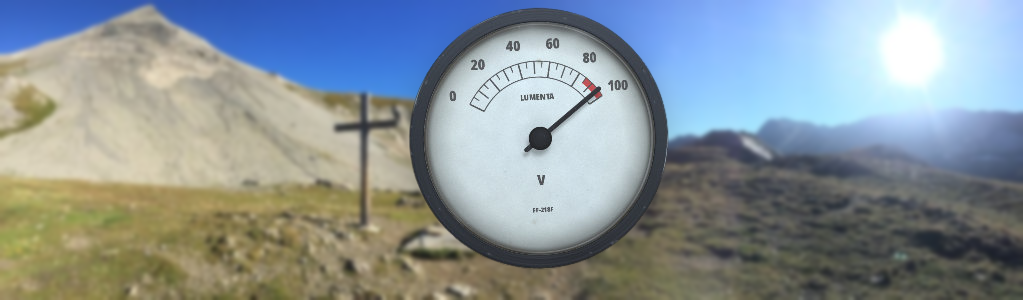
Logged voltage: 95 V
